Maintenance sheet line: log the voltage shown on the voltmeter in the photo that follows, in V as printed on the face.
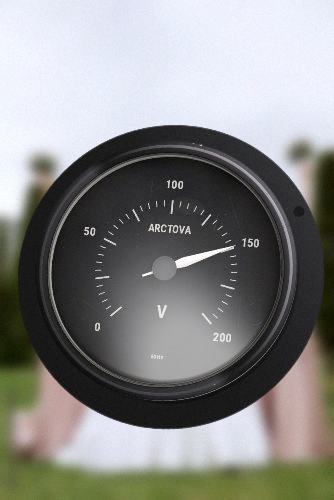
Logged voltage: 150 V
